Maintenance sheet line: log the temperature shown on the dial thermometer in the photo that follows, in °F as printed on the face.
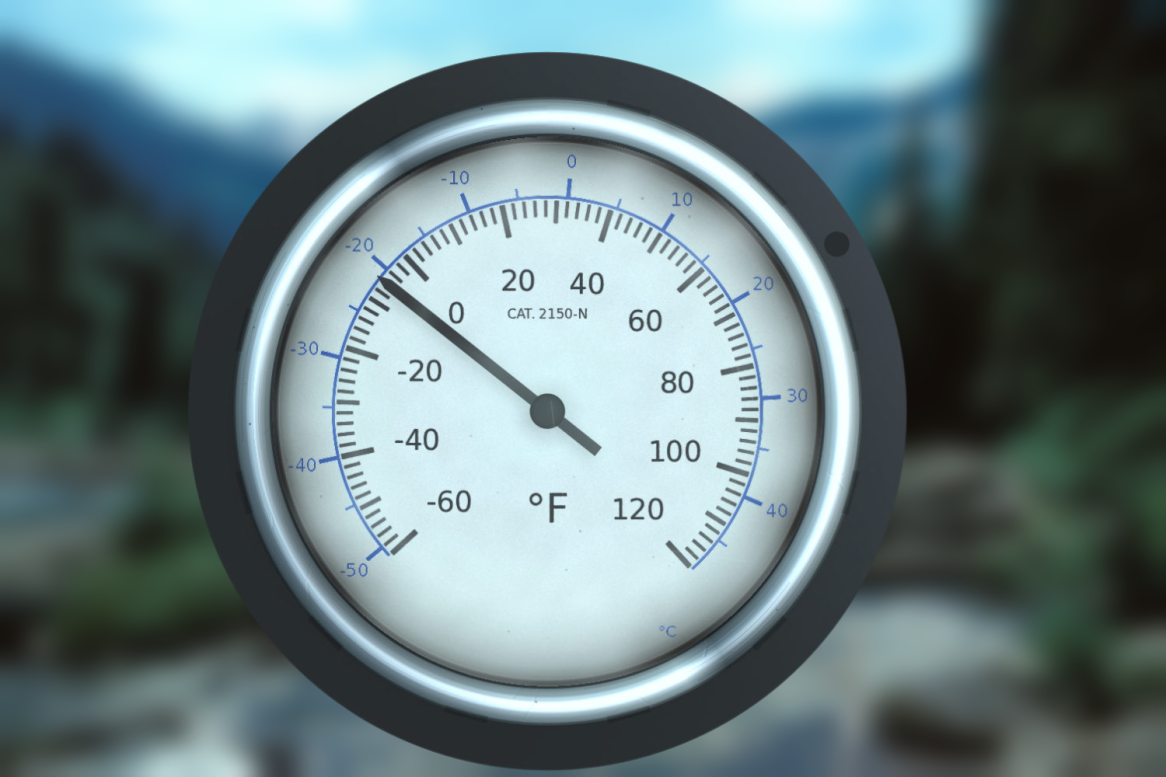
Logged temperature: -6 °F
